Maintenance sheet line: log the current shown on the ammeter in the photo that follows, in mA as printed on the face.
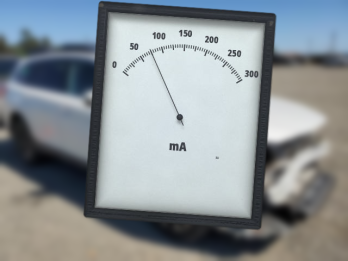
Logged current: 75 mA
